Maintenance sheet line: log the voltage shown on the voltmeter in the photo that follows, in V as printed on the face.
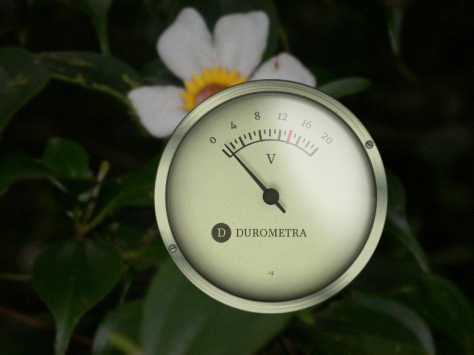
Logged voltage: 1 V
